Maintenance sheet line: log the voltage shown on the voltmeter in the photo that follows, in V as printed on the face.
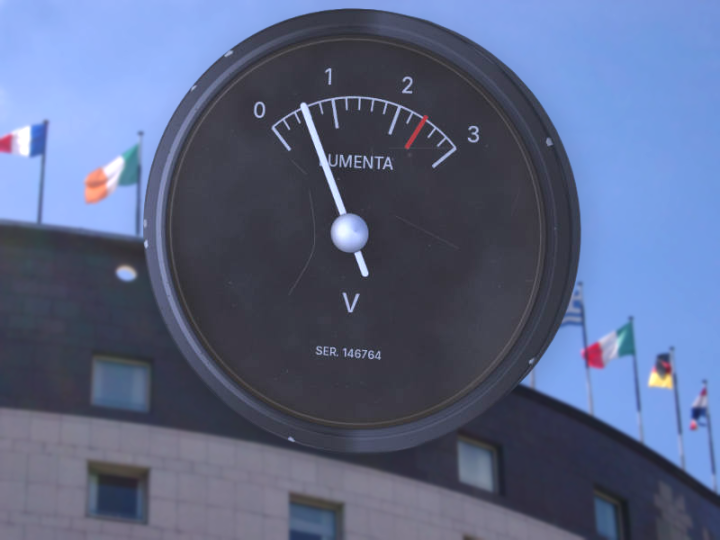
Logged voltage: 0.6 V
